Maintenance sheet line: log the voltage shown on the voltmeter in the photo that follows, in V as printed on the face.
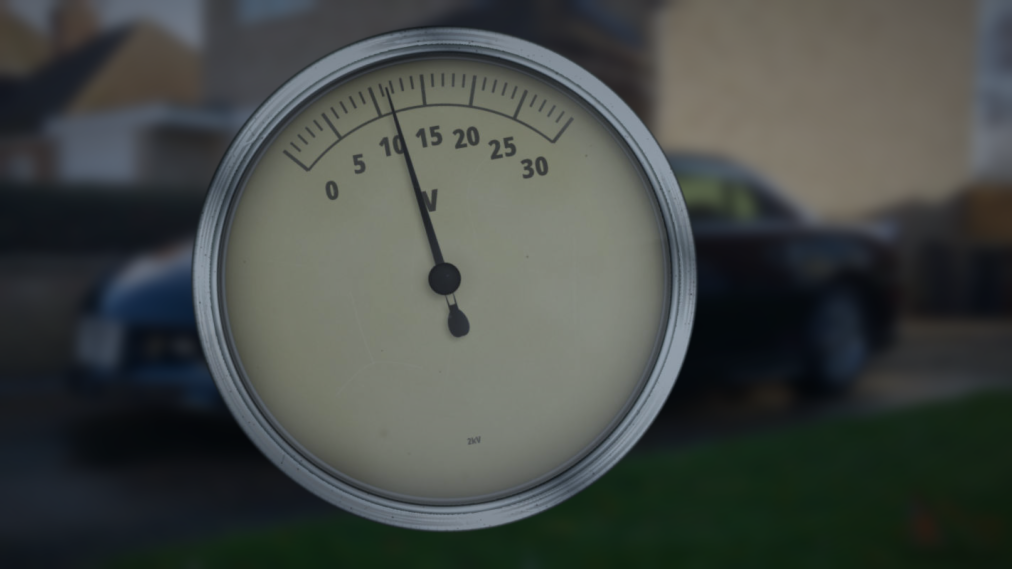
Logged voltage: 11.5 V
